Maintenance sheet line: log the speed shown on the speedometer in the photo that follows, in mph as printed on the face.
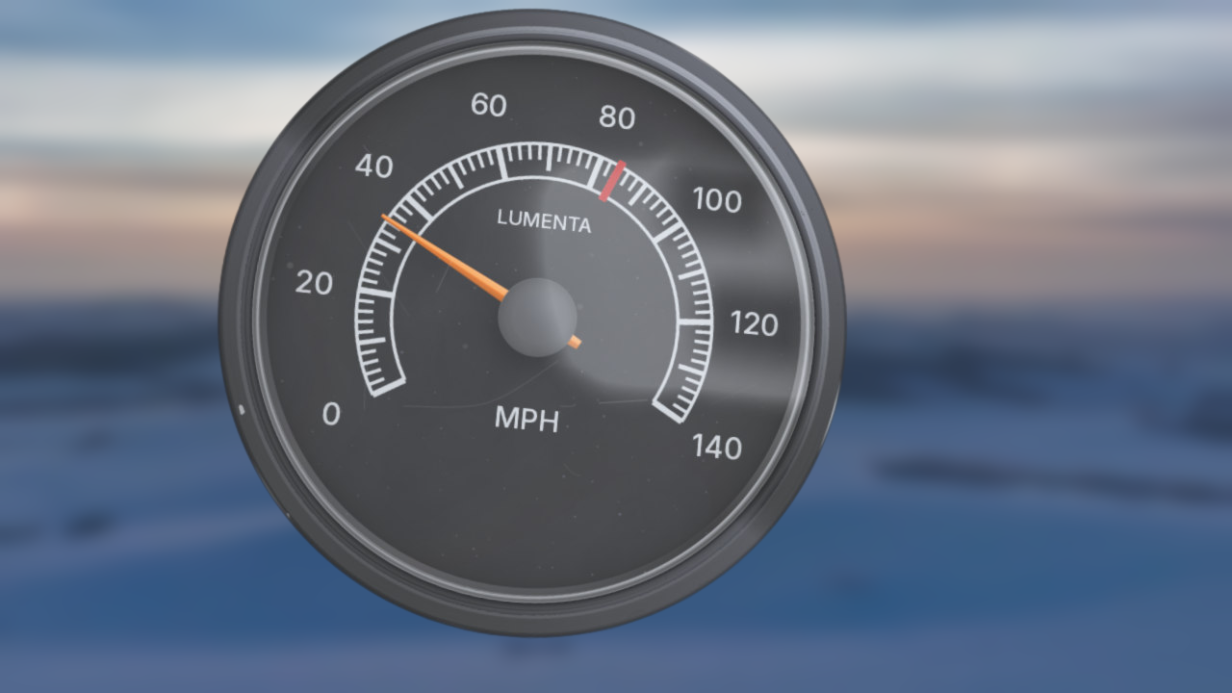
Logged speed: 34 mph
